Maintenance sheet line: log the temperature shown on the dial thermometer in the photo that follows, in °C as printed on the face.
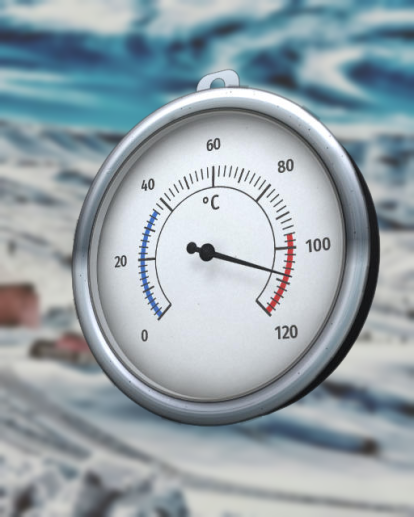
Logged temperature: 108 °C
